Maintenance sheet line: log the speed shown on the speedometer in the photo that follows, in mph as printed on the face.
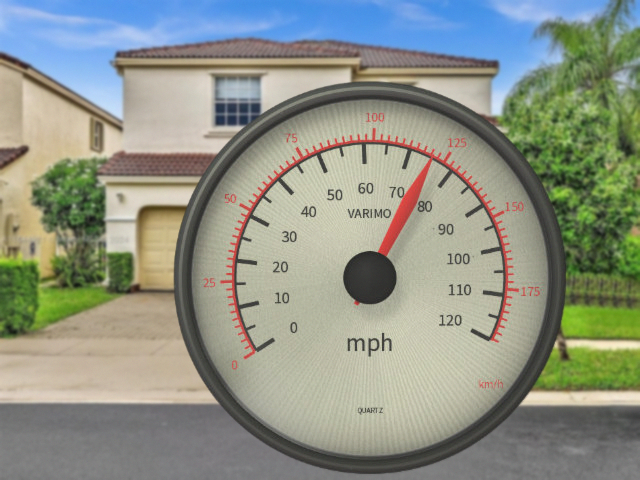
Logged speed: 75 mph
